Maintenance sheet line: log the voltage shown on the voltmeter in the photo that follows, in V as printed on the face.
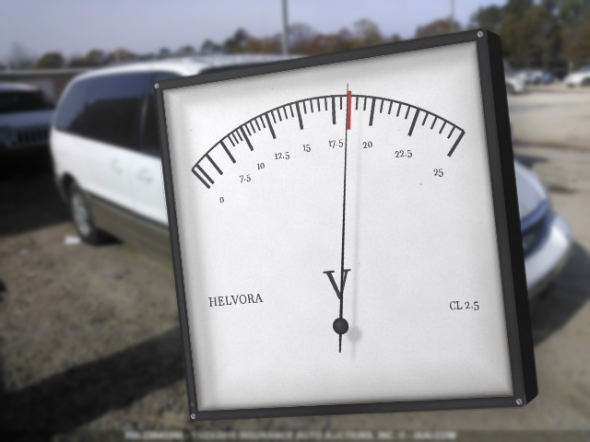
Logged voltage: 18.5 V
